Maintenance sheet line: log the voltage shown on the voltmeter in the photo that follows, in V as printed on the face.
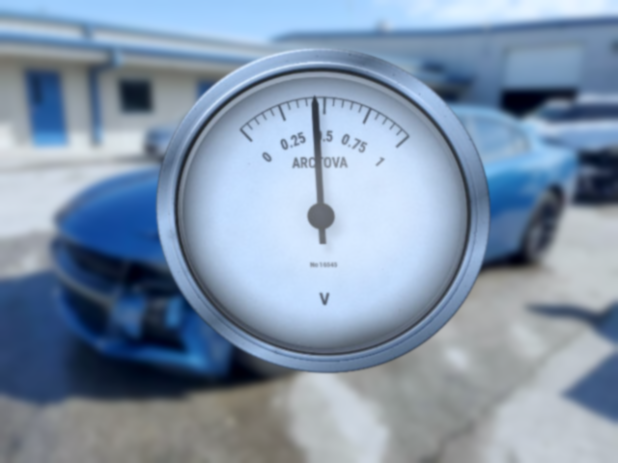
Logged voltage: 0.45 V
